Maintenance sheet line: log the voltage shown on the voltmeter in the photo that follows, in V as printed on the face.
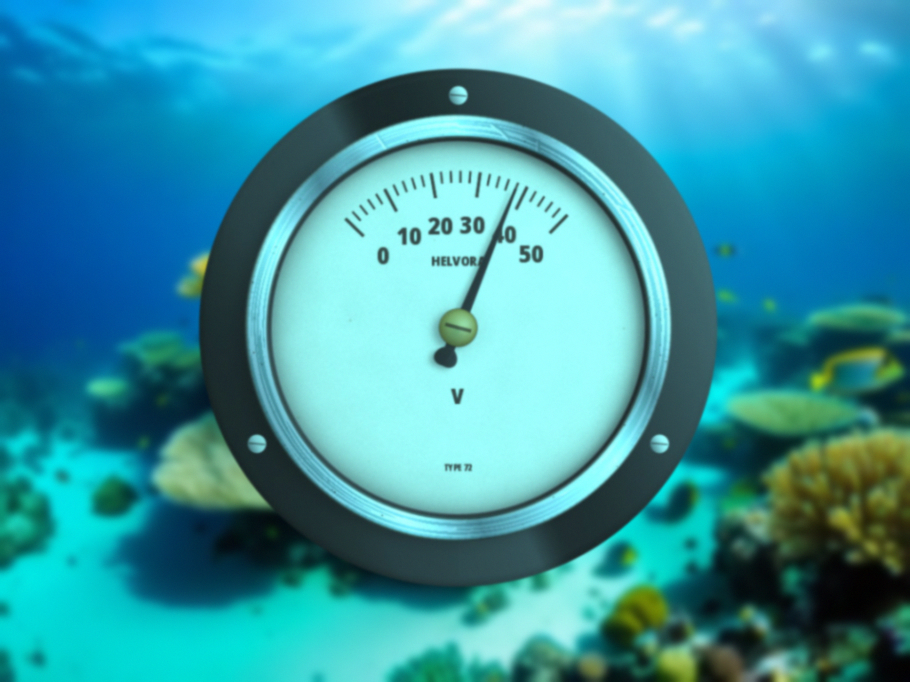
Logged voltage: 38 V
